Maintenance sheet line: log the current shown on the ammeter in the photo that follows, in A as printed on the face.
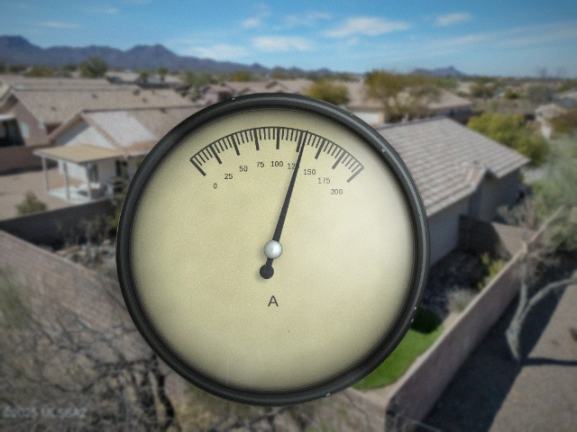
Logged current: 130 A
